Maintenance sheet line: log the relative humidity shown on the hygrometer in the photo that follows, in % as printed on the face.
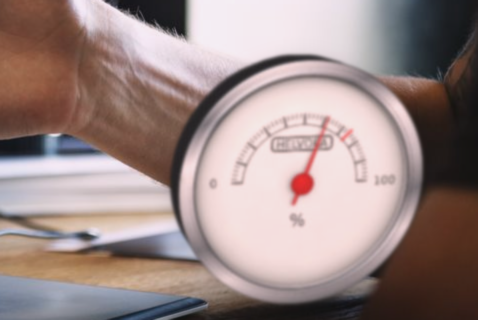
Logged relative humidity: 60 %
